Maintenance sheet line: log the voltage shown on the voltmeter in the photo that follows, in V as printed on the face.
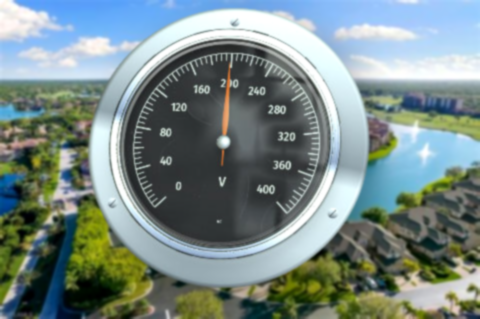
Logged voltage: 200 V
